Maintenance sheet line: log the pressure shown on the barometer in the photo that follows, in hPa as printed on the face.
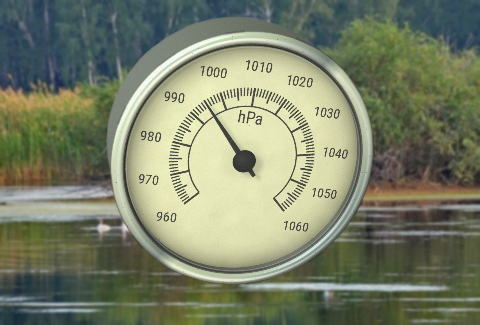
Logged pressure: 995 hPa
